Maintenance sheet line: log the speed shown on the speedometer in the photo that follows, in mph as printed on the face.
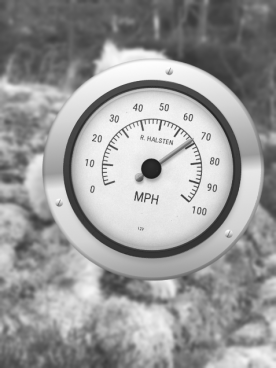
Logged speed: 68 mph
